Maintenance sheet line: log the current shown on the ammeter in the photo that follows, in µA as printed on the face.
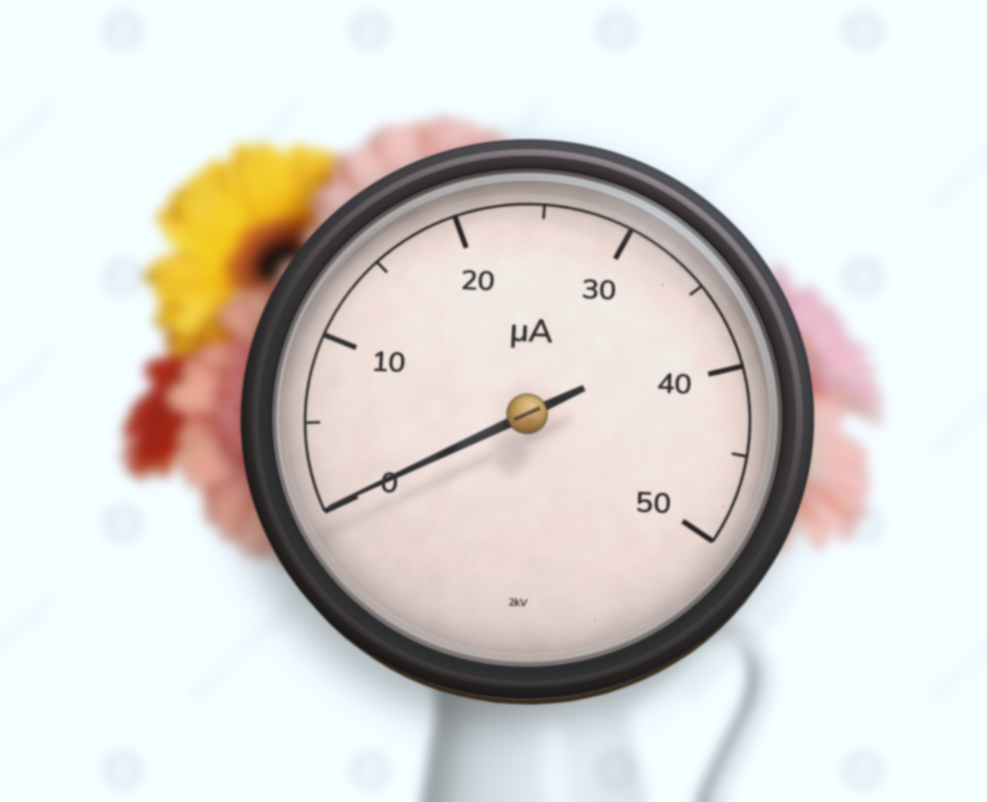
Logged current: 0 µA
